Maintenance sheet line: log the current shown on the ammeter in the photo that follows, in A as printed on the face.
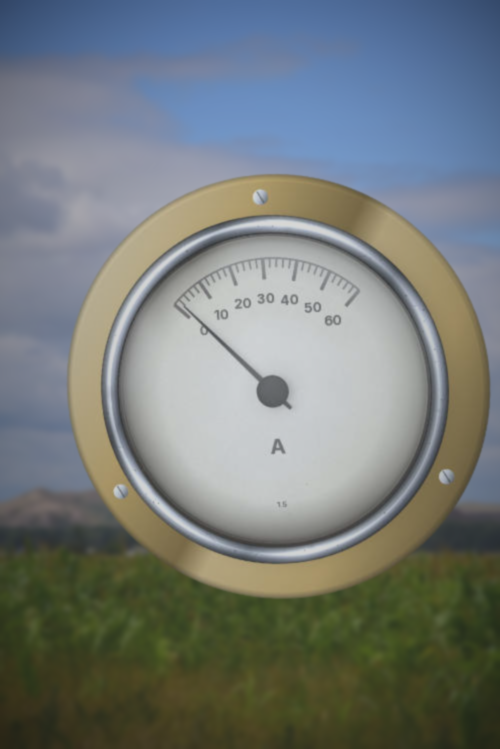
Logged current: 2 A
